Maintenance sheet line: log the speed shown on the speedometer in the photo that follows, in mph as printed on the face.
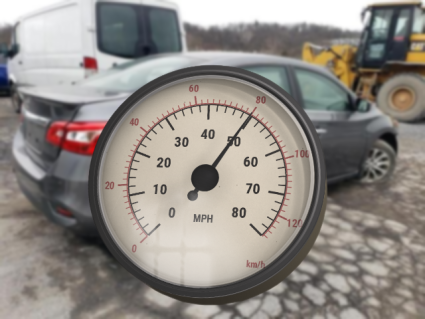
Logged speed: 50 mph
